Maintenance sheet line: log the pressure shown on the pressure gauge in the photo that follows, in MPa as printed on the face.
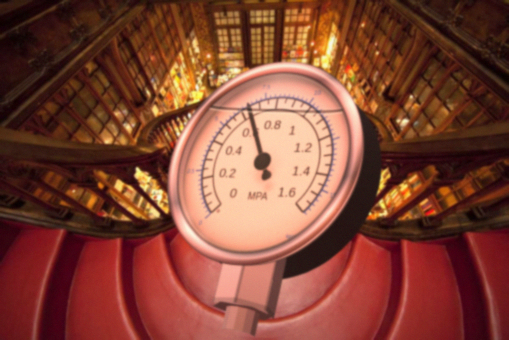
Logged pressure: 0.65 MPa
